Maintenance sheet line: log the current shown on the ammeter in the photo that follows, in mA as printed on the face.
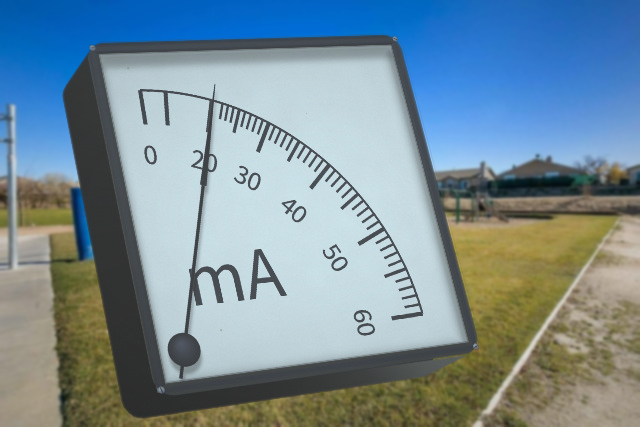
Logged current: 20 mA
